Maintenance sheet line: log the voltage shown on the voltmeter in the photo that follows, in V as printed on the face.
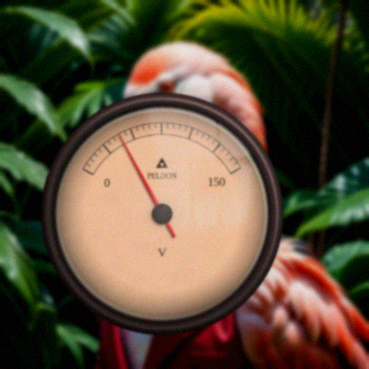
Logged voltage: 40 V
